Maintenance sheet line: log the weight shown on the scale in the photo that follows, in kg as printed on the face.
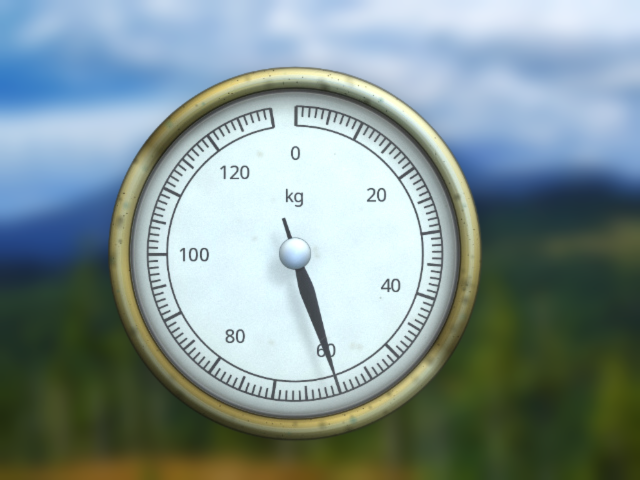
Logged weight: 60 kg
